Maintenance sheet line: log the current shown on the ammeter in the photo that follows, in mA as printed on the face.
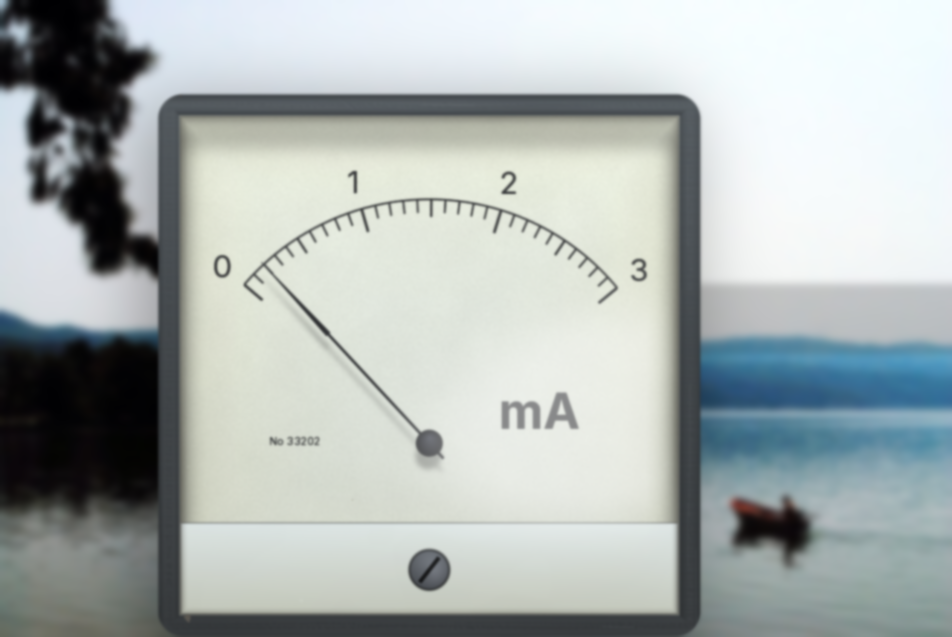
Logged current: 0.2 mA
